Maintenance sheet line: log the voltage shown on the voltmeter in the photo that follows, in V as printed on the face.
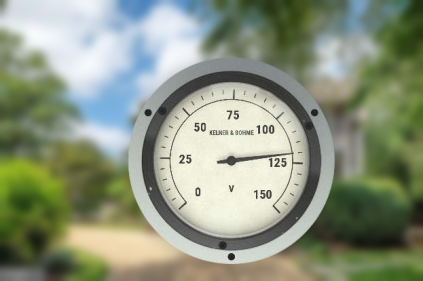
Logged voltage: 120 V
